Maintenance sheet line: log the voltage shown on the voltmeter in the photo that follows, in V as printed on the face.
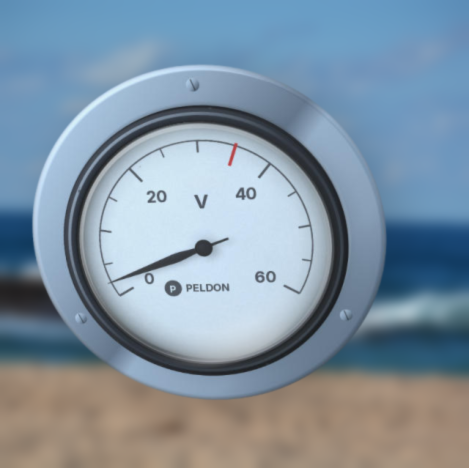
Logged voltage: 2.5 V
